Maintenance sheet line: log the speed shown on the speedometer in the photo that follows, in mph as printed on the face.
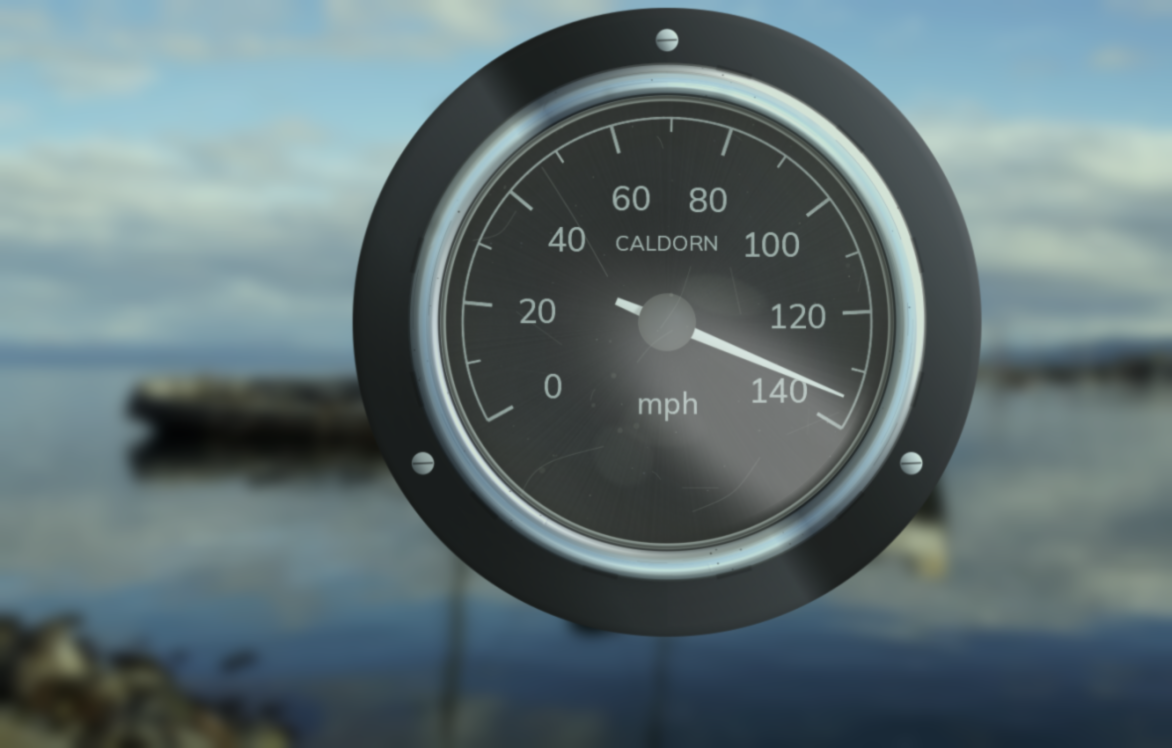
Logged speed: 135 mph
